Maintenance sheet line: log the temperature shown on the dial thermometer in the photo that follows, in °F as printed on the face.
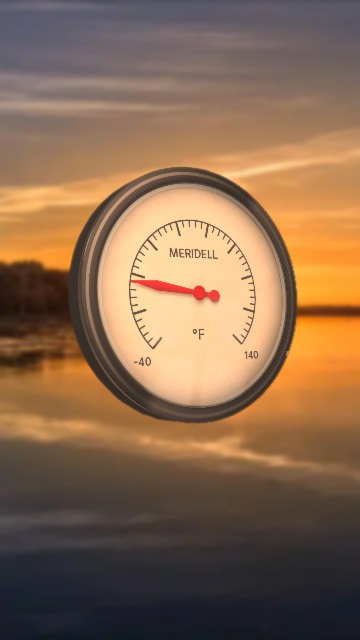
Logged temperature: -4 °F
